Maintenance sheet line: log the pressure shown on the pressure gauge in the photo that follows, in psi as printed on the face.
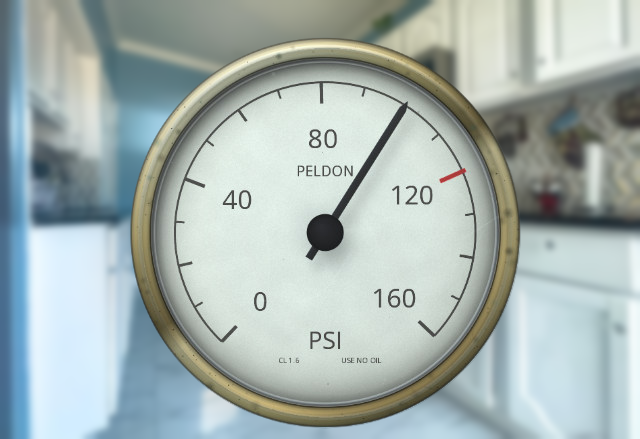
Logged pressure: 100 psi
